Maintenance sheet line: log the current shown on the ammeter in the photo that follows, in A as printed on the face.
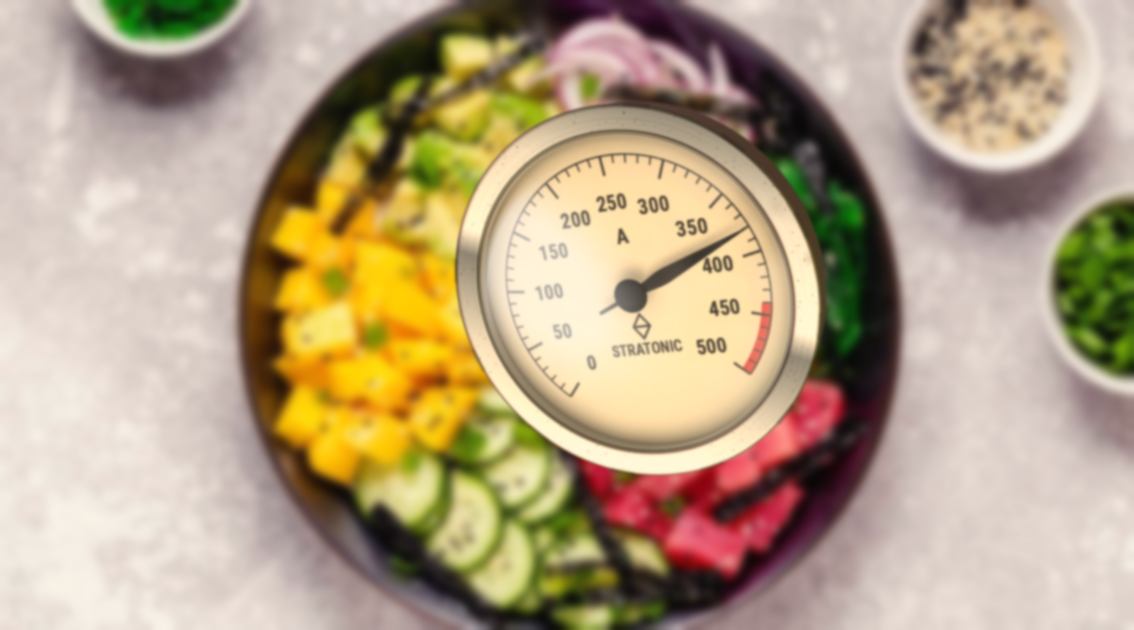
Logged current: 380 A
